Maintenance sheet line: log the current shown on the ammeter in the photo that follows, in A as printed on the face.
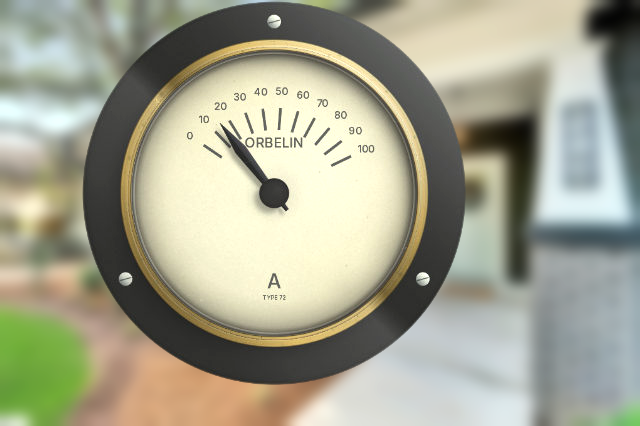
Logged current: 15 A
